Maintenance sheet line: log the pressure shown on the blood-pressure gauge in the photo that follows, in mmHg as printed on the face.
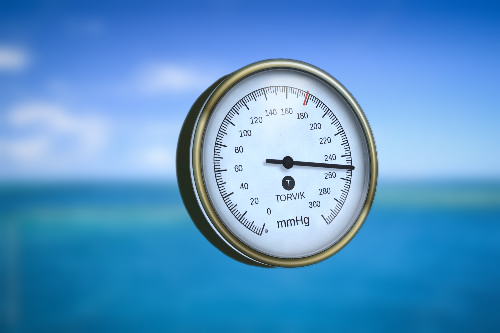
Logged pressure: 250 mmHg
